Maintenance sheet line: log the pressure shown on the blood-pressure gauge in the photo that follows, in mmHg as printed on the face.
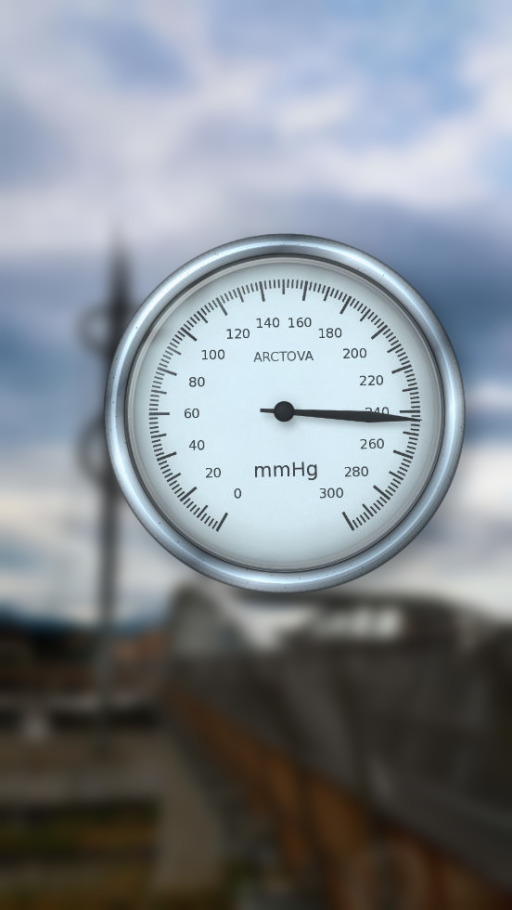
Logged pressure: 244 mmHg
